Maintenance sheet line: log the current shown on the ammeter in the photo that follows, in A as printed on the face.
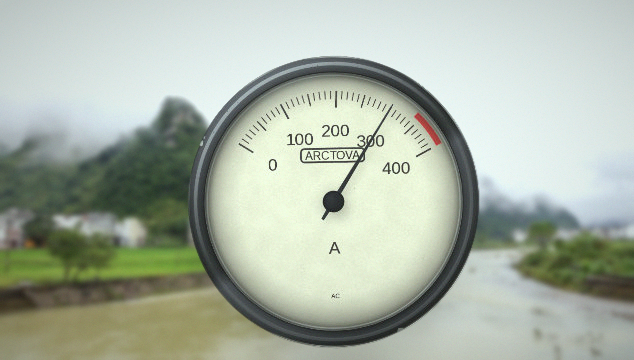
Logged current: 300 A
